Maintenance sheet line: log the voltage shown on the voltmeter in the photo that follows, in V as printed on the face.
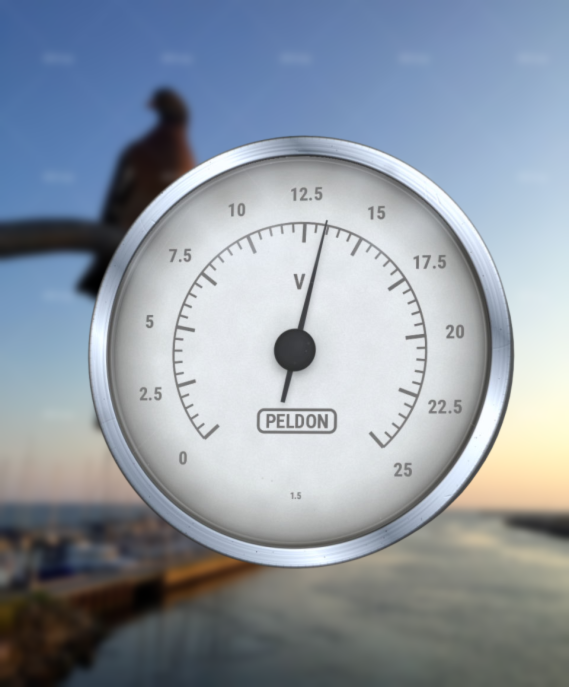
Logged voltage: 13.5 V
